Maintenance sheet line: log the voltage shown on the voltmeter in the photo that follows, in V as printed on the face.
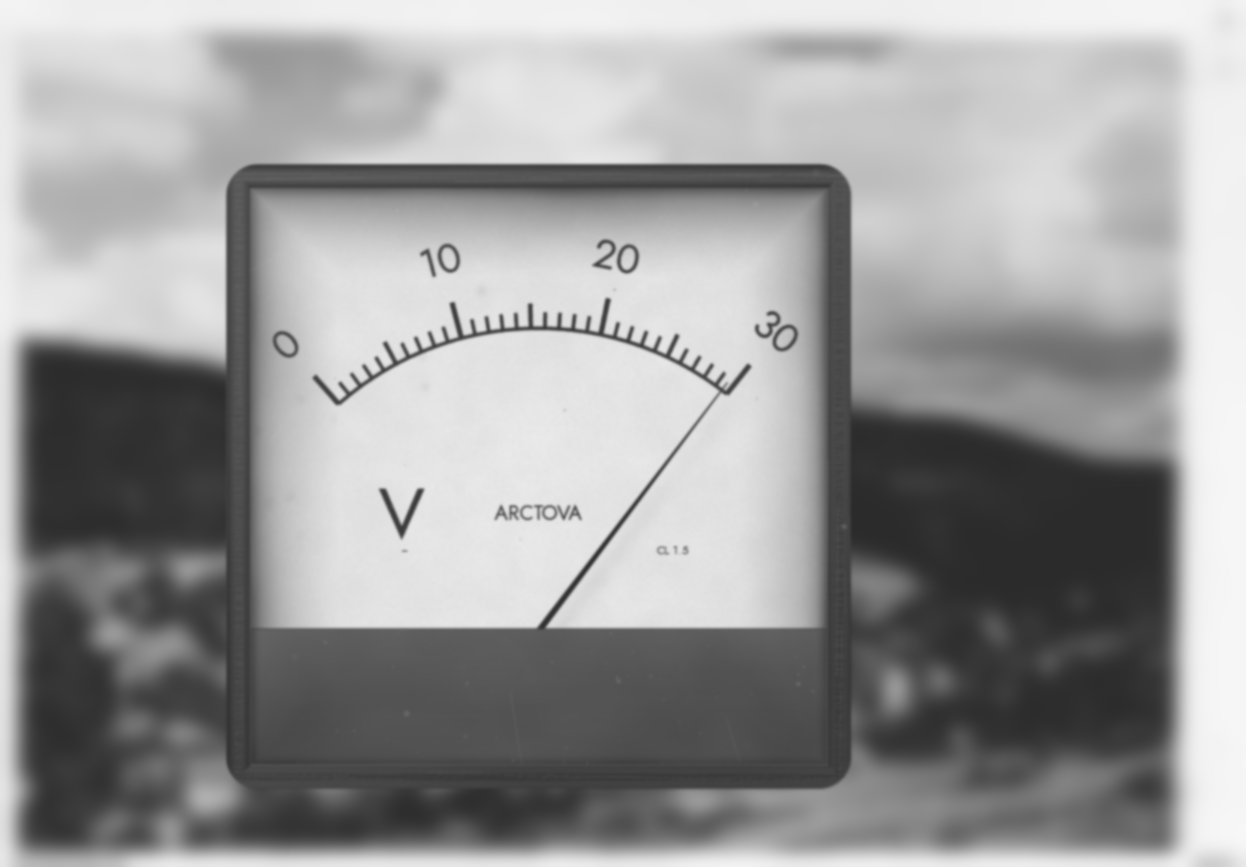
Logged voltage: 29.5 V
